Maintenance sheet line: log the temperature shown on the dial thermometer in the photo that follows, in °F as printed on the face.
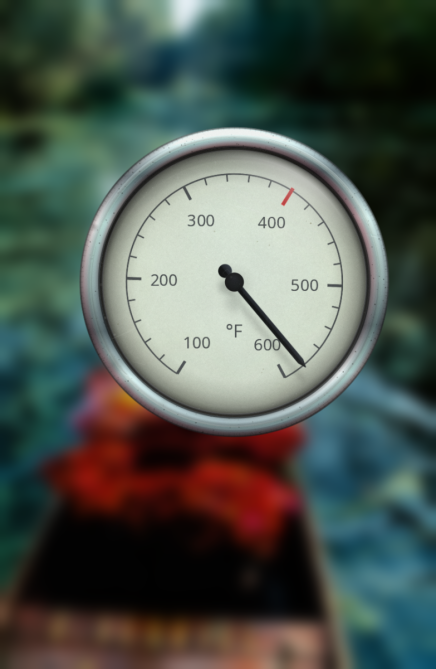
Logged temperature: 580 °F
